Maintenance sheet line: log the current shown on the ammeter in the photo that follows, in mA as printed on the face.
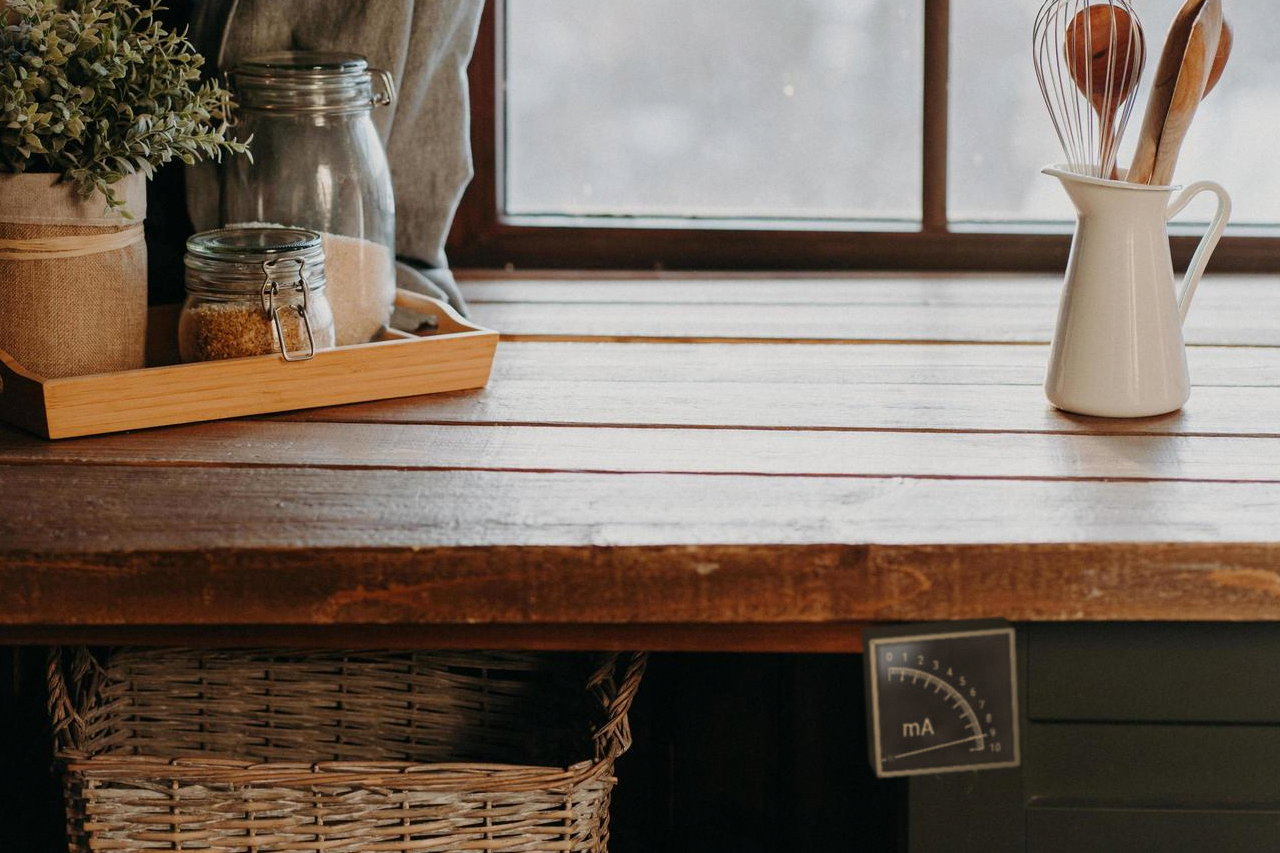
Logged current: 9 mA
